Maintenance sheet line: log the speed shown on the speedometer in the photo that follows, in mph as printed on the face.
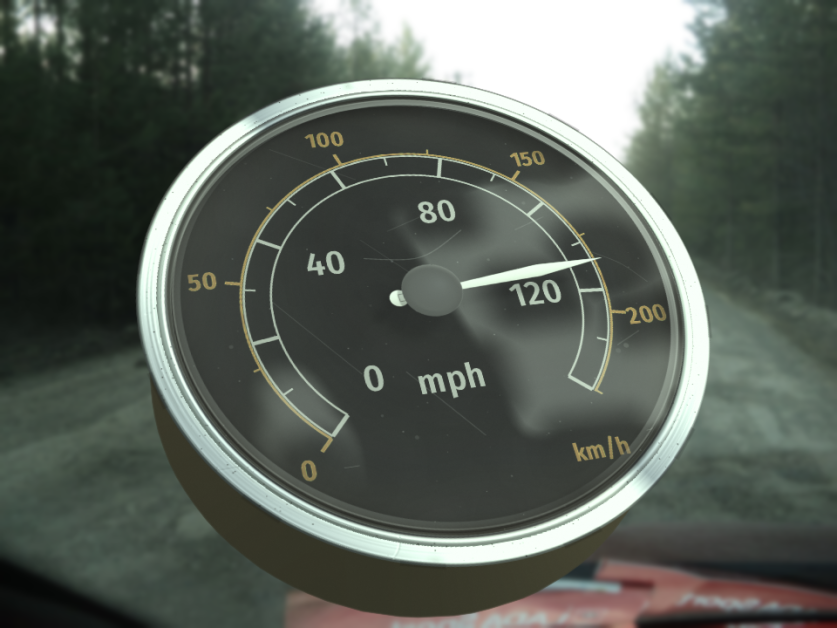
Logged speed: 115 mph
